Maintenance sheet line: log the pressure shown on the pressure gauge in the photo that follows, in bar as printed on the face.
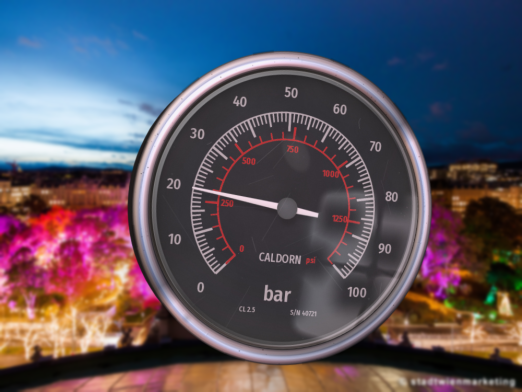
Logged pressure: 20 bar
